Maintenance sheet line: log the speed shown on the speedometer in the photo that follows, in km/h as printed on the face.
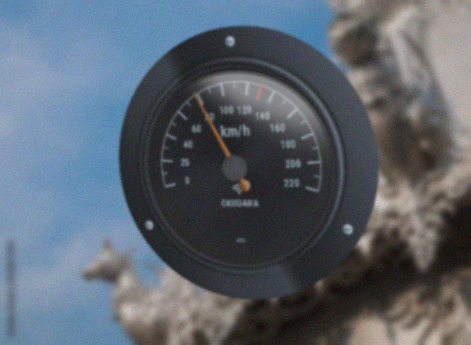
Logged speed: 80 km/h
